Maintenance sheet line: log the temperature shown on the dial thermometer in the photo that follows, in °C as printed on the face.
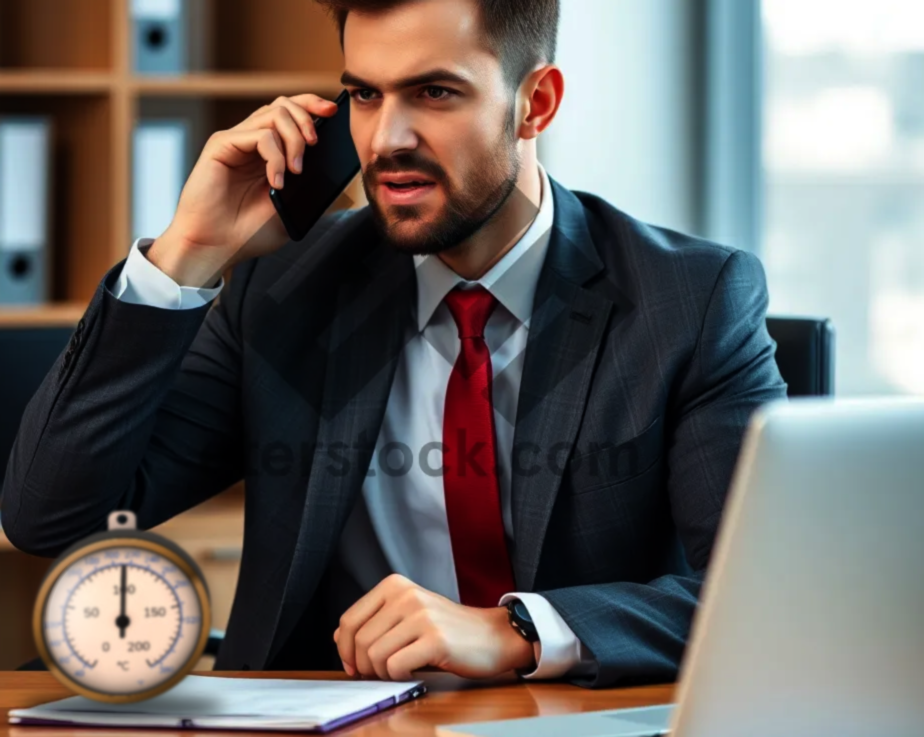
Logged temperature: 100 °C
